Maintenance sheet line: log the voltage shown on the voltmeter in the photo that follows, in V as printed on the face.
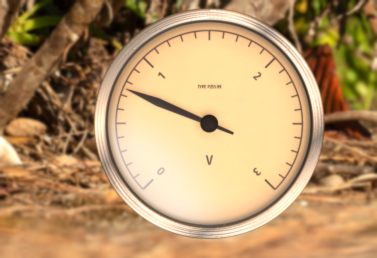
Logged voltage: 0.75 V
